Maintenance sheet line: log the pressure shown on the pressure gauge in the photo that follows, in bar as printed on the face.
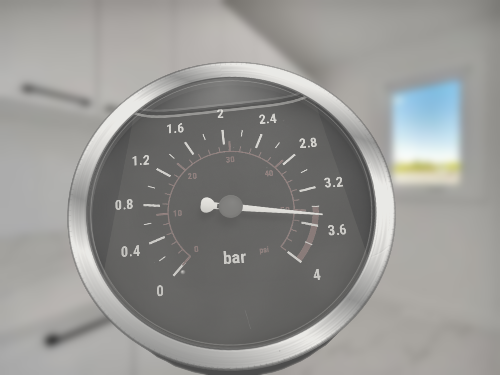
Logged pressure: 3.5 bar
